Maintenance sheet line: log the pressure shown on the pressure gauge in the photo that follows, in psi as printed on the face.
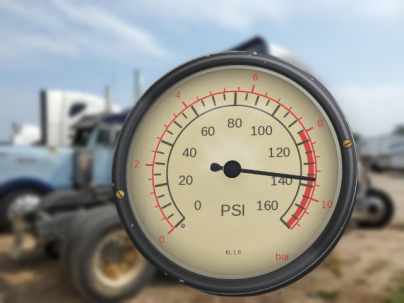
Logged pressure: 137.5 psi
